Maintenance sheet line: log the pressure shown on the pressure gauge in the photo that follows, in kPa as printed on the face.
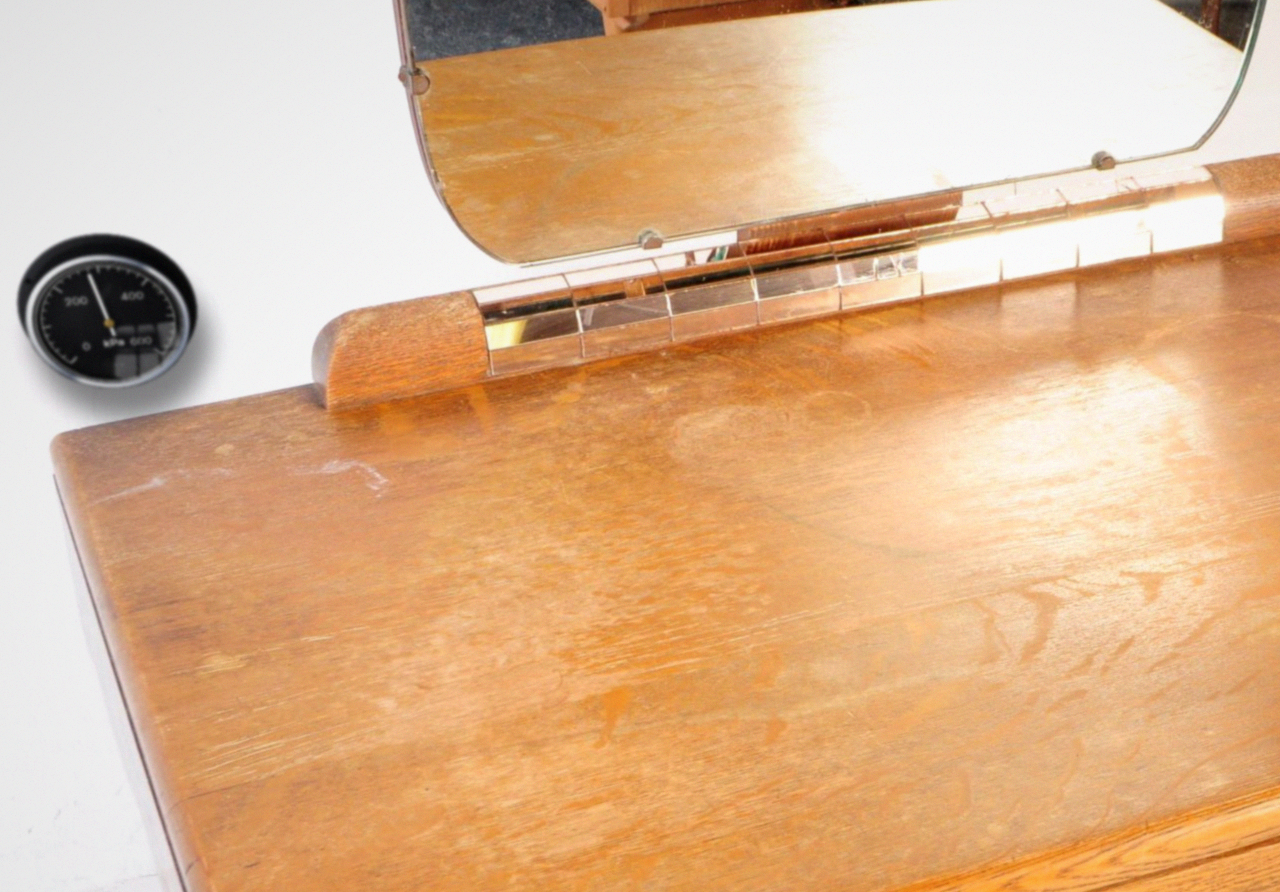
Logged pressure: 280 kPa
